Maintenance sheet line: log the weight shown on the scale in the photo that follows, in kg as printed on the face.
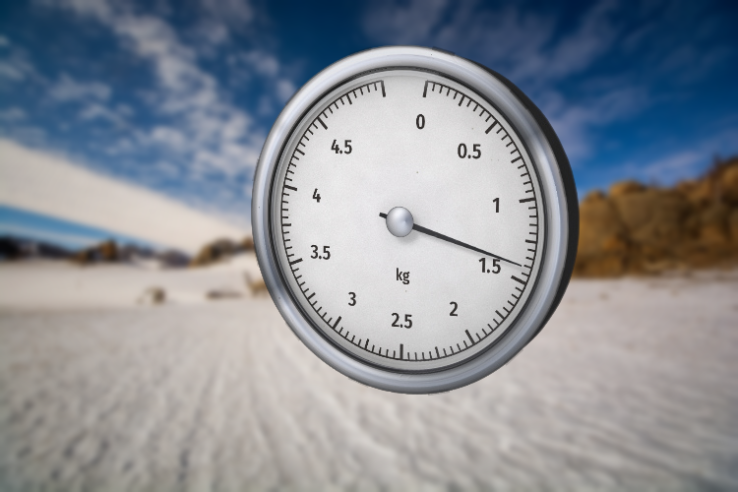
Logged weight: 1.4 kg
